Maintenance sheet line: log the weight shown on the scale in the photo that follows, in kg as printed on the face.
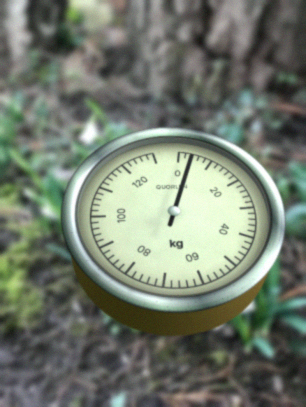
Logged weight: 4 kg
